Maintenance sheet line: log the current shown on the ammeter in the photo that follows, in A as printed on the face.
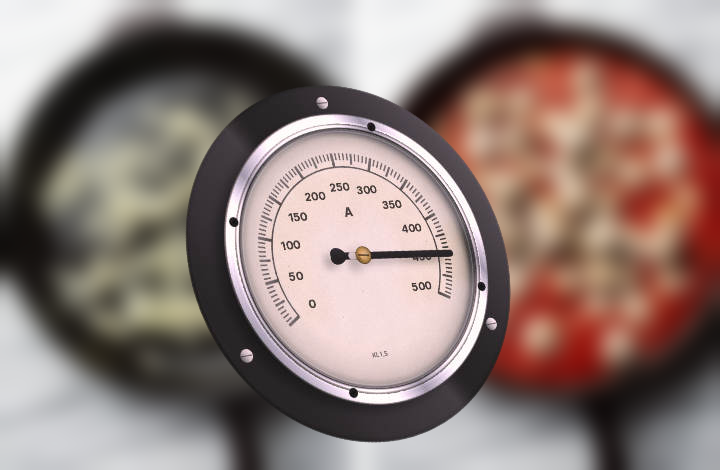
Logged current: 450 A
